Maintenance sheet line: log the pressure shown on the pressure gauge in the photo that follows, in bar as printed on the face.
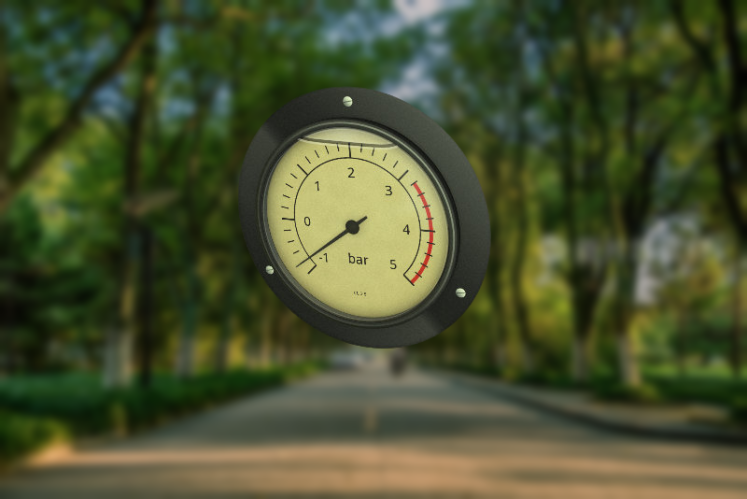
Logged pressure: -0.8 bar
